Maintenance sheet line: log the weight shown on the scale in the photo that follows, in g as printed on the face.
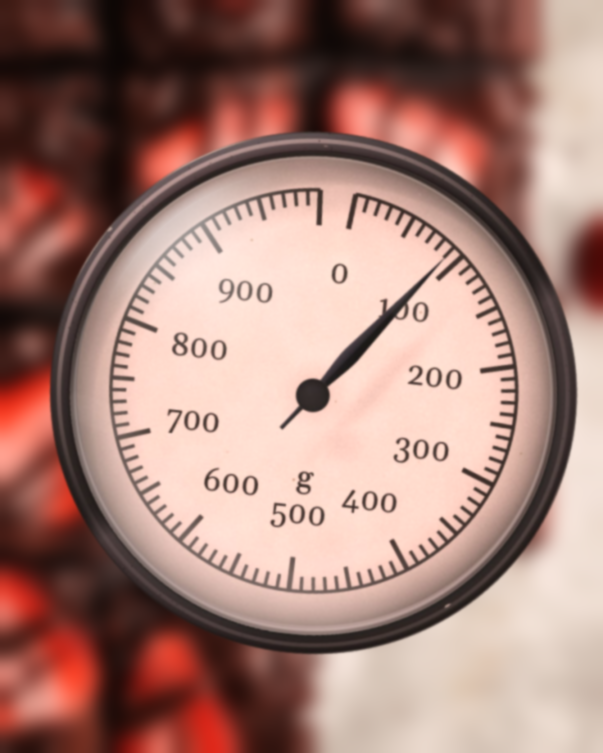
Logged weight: 90 g
